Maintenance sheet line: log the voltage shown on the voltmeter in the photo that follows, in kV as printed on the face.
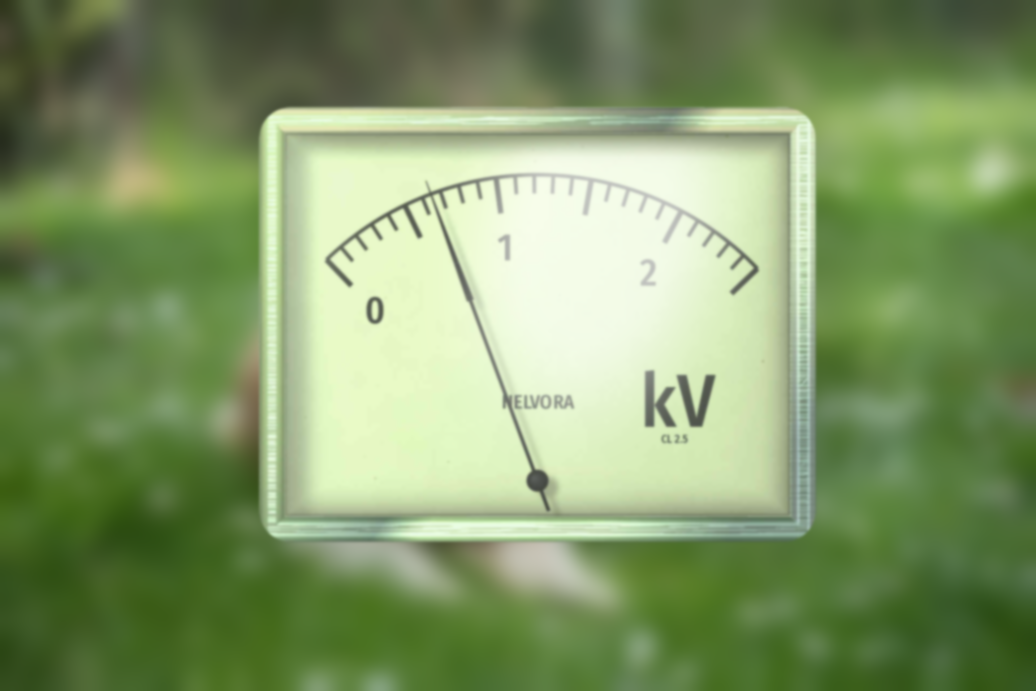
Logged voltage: 0.65 kV
